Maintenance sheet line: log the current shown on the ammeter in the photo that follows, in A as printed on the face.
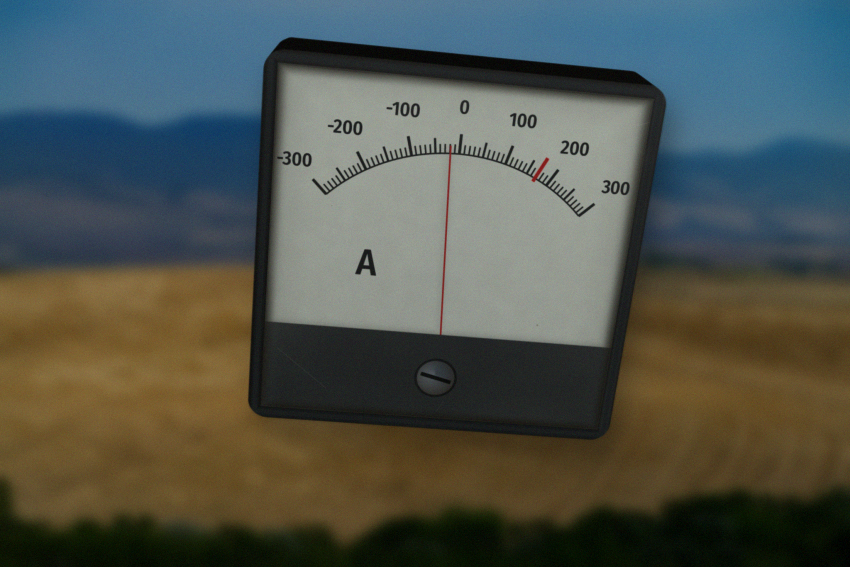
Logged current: -20 A
